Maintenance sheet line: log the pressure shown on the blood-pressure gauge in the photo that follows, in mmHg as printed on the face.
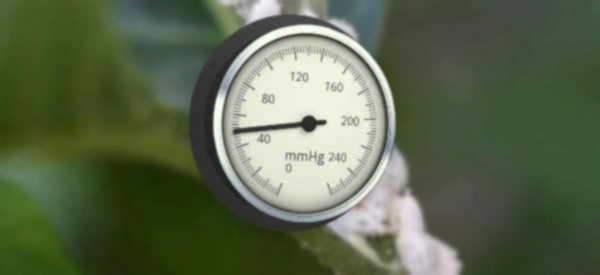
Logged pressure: 50 mmHg
